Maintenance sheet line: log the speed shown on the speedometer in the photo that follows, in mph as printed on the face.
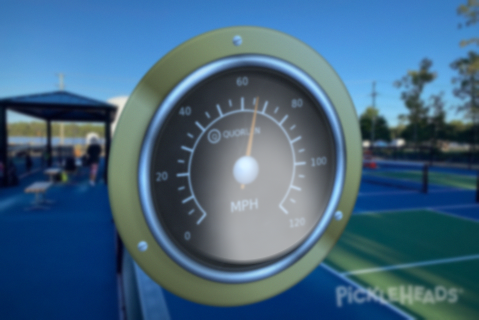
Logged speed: 65 mph
